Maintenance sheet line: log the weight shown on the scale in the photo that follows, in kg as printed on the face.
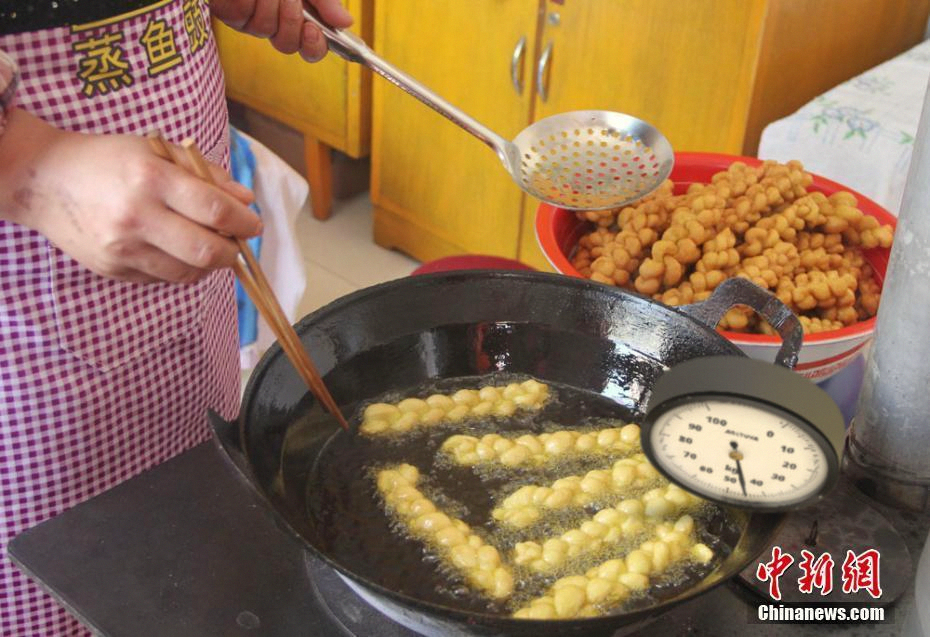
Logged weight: 45 kg
